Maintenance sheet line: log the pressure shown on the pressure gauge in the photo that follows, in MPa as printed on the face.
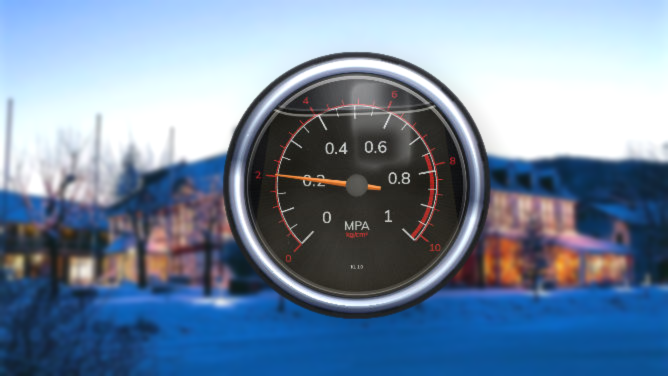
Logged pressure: 0.2 MPa
